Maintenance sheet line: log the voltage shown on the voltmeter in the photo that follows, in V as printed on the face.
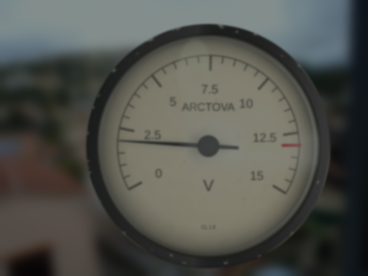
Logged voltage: 2 V
